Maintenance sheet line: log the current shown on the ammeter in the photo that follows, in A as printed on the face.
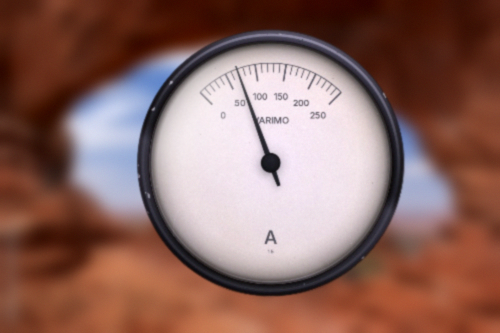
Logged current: 70 A
